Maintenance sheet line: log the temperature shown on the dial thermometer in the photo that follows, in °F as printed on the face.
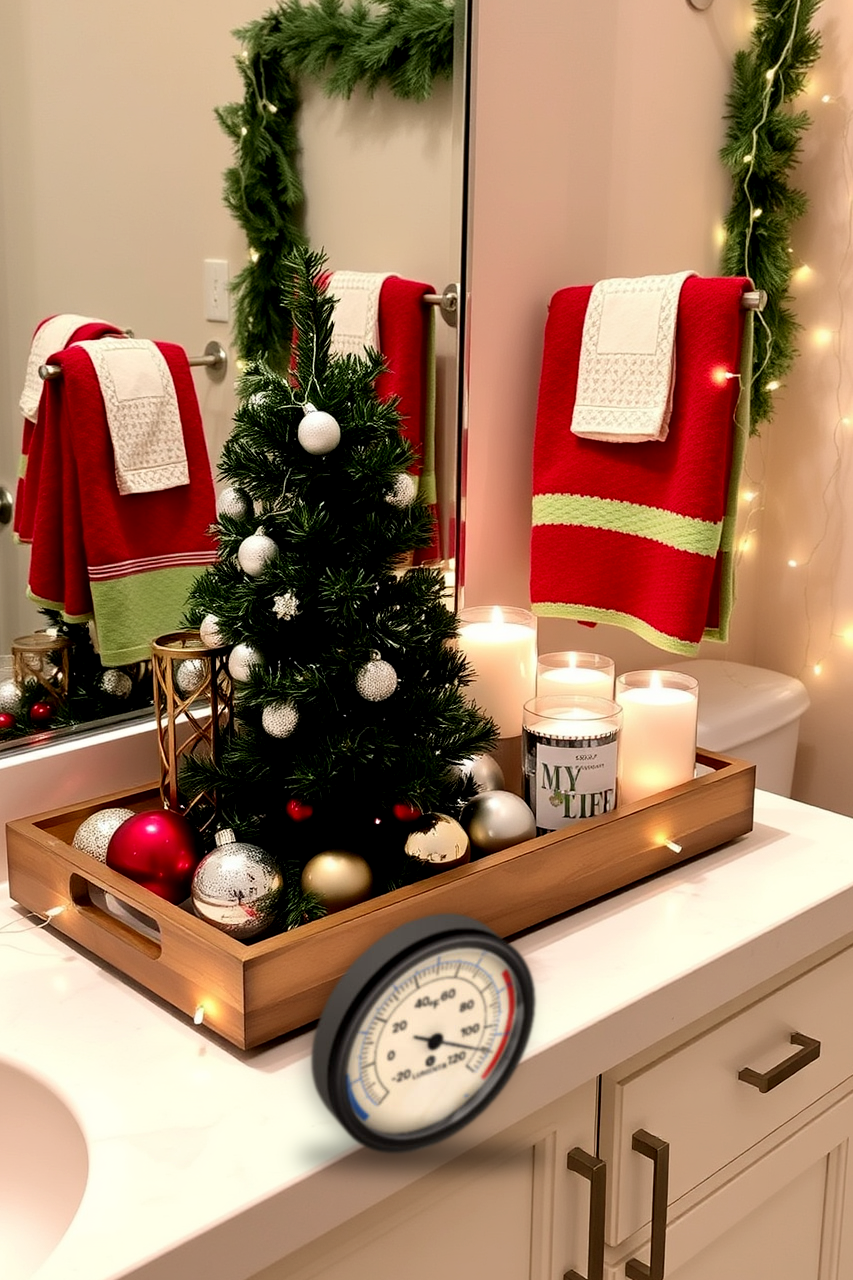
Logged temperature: 110 °F
